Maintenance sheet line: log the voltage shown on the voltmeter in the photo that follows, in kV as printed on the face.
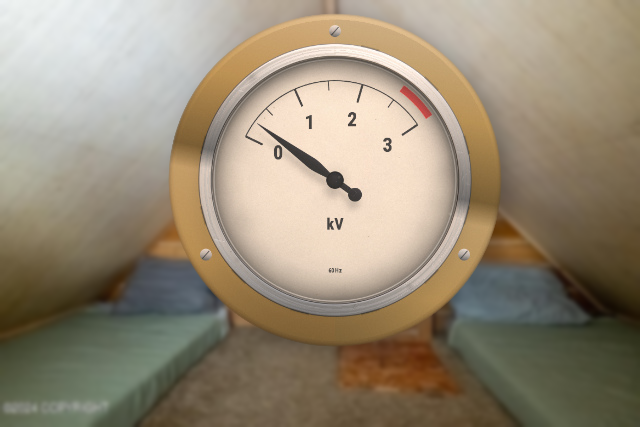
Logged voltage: 0.25 kV
